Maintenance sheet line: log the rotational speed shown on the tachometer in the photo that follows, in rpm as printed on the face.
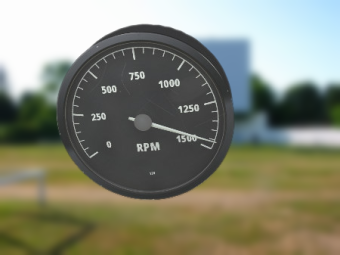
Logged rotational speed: 1450 rpm
